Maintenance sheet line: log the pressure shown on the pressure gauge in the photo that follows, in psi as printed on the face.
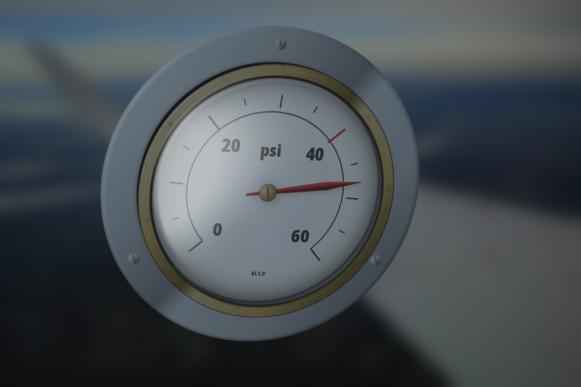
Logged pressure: 47.5 psi
